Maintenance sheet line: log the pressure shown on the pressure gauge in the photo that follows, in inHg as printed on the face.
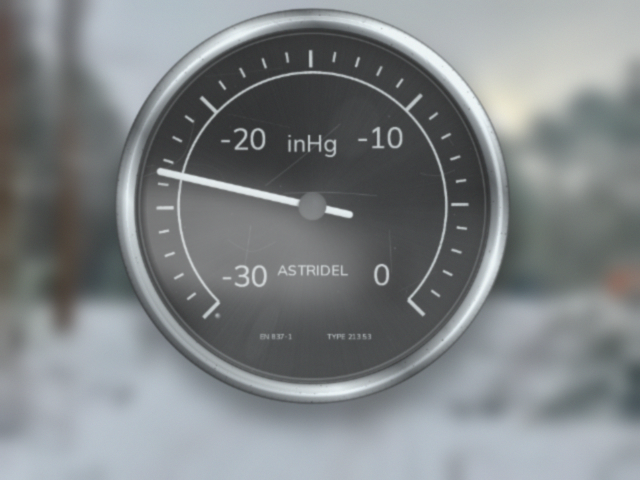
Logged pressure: -23.5 inHg
